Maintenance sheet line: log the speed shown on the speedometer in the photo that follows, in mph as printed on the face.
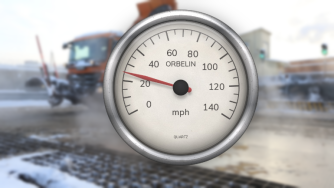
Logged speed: 25 mph
